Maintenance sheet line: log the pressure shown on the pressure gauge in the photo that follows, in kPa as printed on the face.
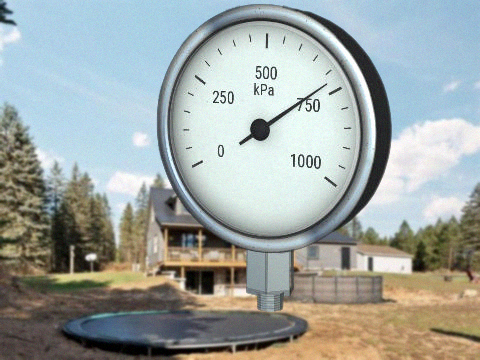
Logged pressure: 725 kPa
